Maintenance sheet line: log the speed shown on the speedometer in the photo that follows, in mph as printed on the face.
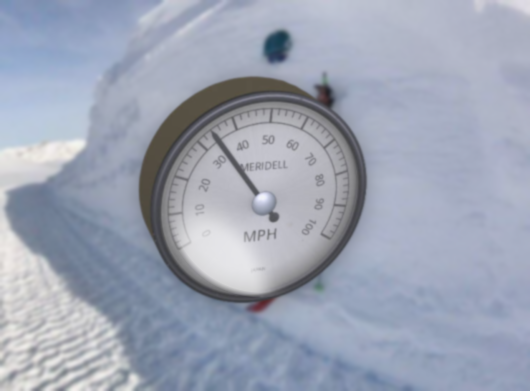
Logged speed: 34 mph
